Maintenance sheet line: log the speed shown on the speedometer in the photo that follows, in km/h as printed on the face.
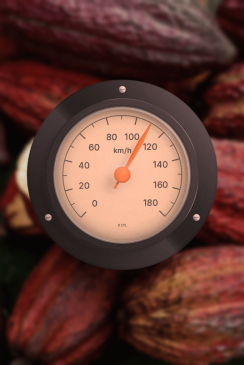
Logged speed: 110 km/h
